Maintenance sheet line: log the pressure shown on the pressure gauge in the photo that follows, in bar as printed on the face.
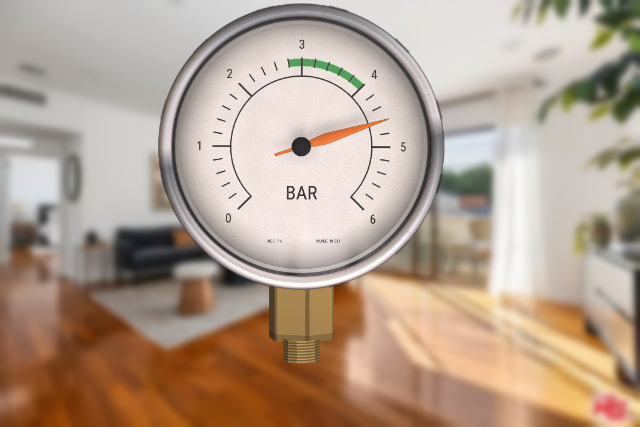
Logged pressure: 4.6 bar
